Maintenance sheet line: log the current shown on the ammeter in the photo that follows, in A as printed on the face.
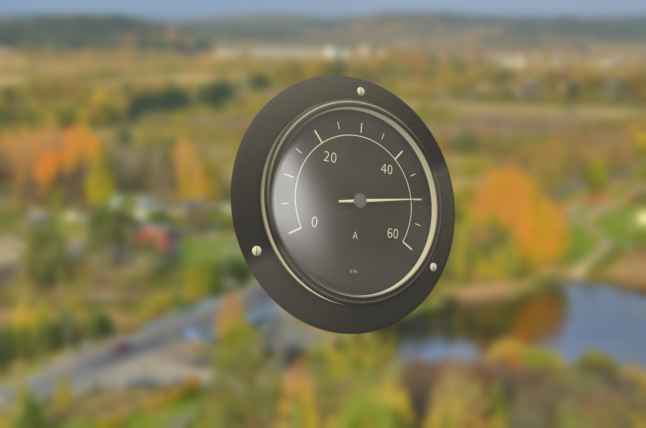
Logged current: 50 A
